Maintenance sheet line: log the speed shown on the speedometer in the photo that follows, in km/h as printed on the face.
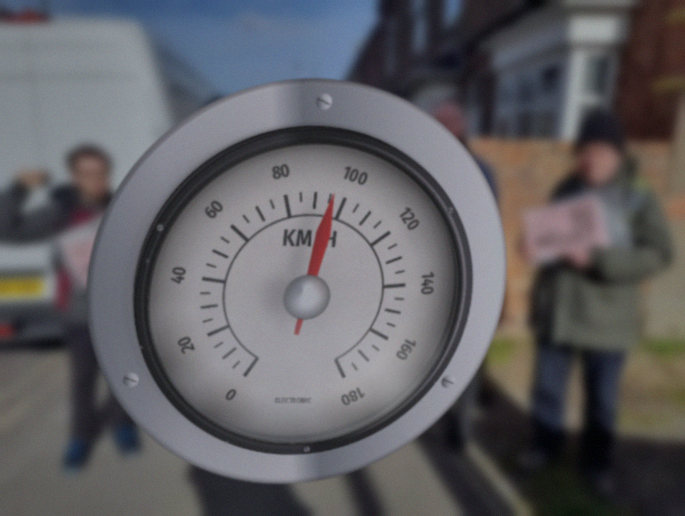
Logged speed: 95 km/h
